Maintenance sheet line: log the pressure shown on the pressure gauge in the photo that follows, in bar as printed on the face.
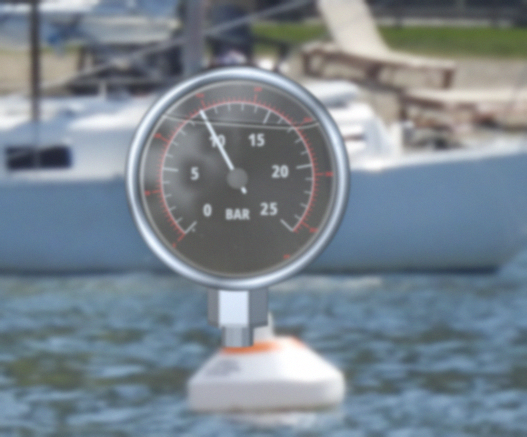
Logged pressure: 10 bar
